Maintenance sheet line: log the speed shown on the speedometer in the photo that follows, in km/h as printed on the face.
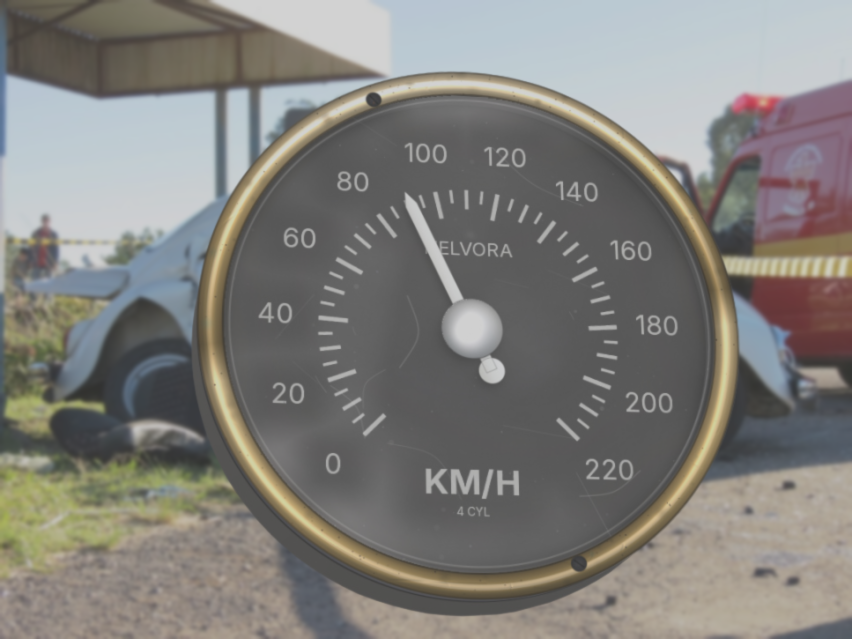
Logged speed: 90 km/h
